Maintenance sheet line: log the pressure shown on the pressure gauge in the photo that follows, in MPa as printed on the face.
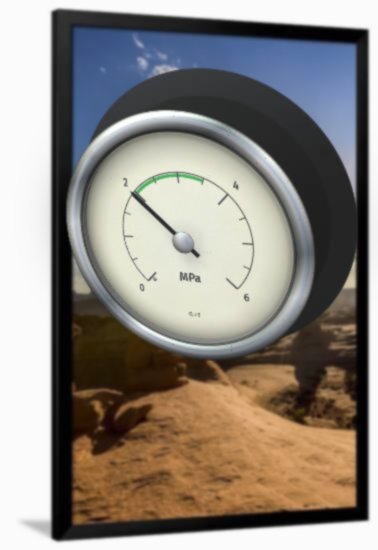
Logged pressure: 2 MPa
